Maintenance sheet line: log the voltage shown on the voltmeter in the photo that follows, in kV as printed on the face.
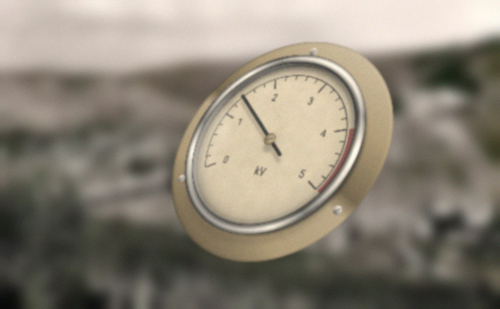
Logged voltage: 1.4 kV
